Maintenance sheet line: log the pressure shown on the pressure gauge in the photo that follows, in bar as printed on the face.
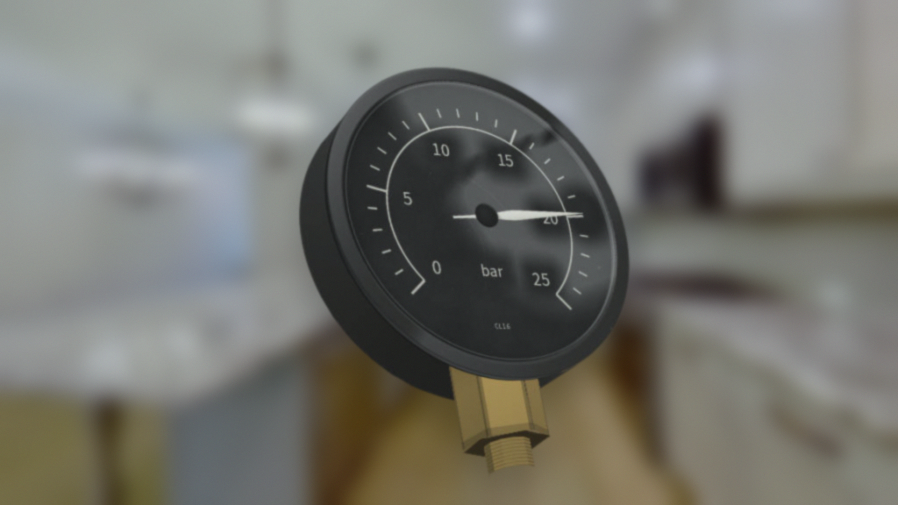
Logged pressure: 20 bar
